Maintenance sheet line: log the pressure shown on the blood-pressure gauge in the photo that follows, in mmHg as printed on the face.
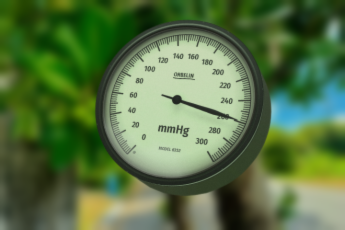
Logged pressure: 260 mmHg
